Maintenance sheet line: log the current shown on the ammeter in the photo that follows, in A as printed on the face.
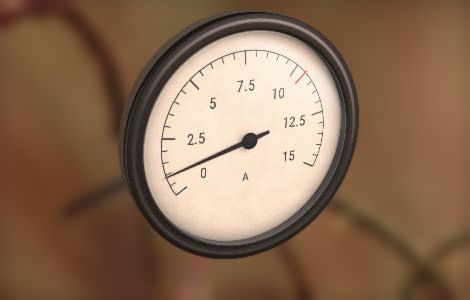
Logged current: 1 A
